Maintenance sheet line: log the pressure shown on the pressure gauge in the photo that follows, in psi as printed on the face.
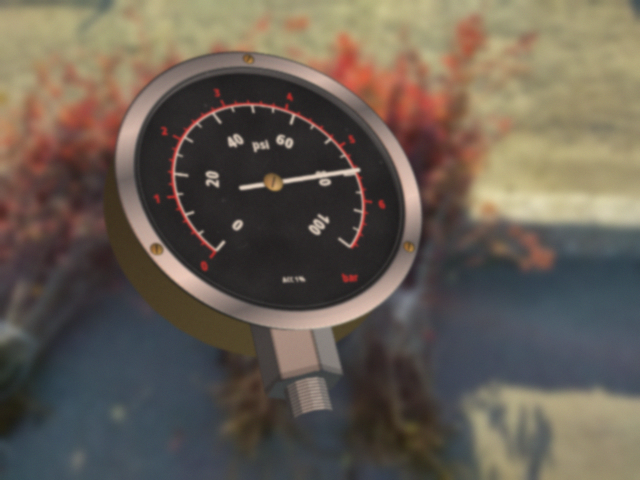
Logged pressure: 80 psi
